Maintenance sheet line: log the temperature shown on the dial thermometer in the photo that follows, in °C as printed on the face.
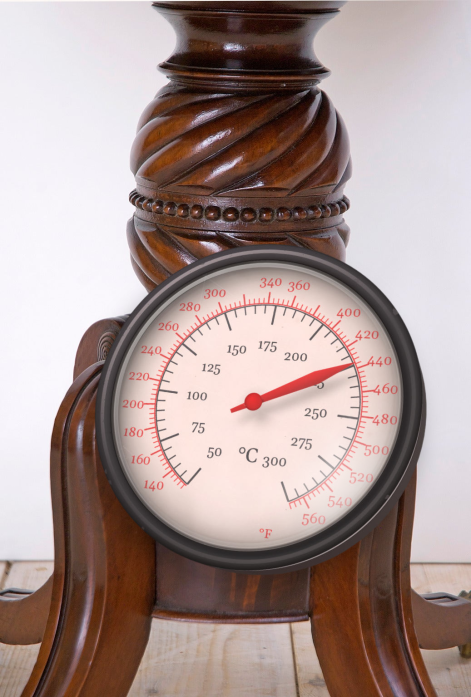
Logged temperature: 225 °C
